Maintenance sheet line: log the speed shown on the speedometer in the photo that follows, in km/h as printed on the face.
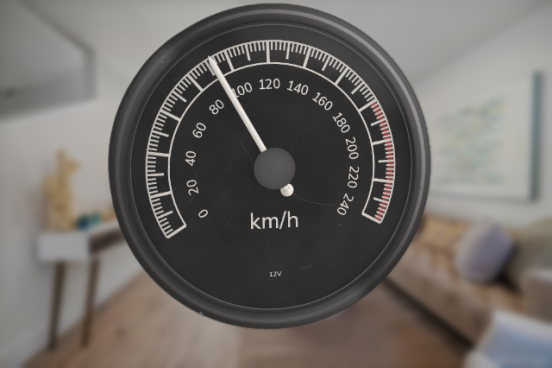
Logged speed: 92 km/h
